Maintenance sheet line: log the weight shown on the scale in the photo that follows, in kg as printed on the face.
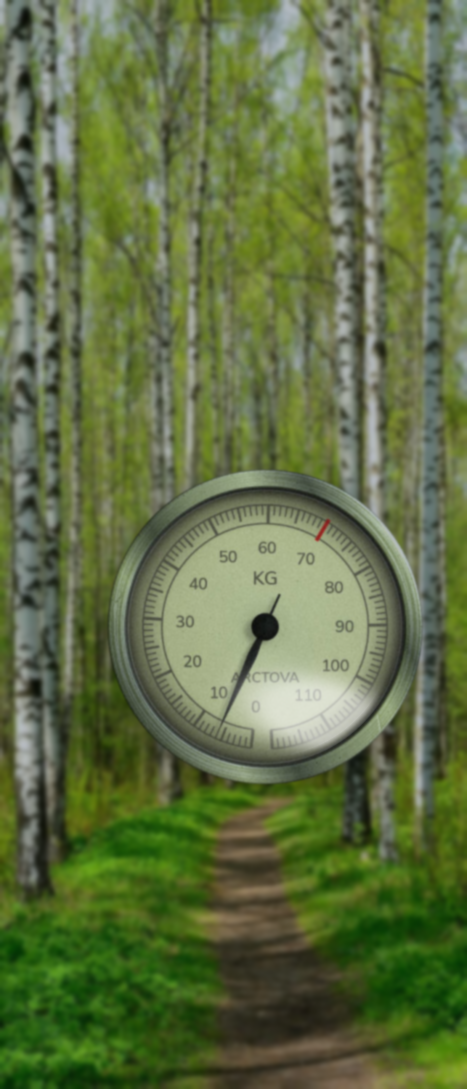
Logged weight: 6 kg
